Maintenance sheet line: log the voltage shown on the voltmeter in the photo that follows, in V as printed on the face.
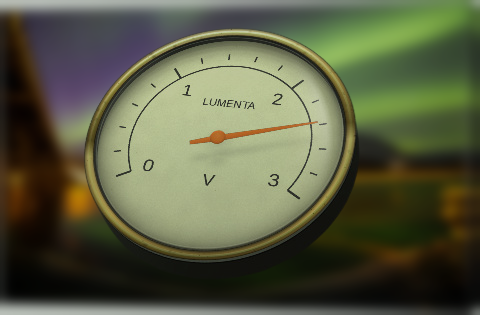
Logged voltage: 2.4 V
